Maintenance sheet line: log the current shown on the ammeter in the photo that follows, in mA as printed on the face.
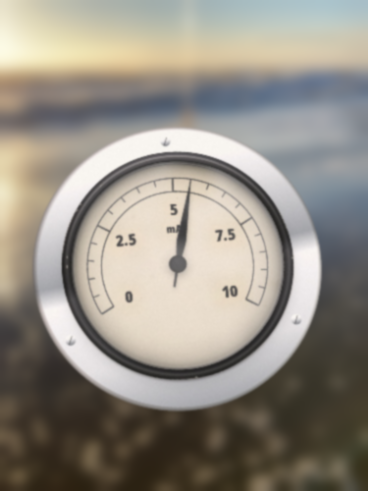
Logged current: 5.5 mA
